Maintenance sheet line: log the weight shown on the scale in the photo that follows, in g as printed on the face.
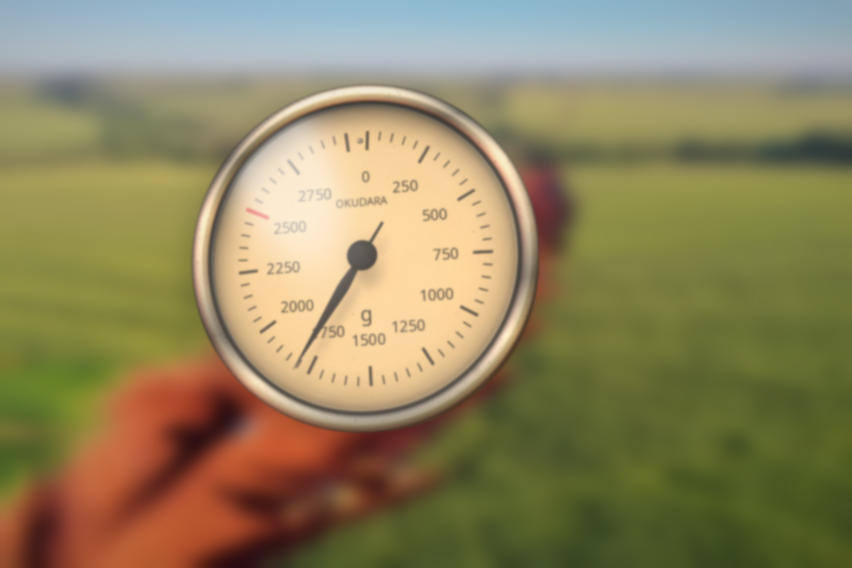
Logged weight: 1800 g
